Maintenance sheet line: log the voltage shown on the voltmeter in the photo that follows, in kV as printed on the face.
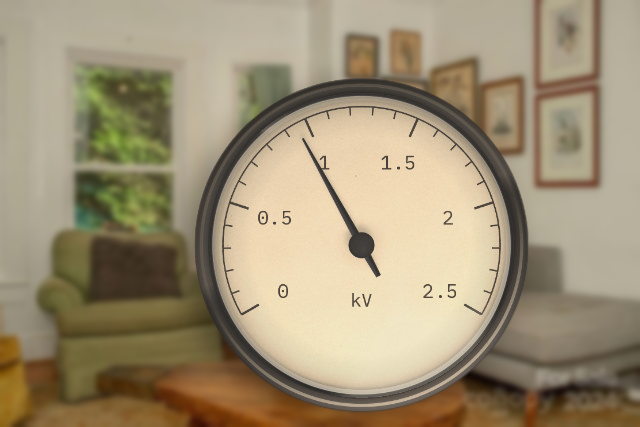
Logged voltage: 0.95 kV
